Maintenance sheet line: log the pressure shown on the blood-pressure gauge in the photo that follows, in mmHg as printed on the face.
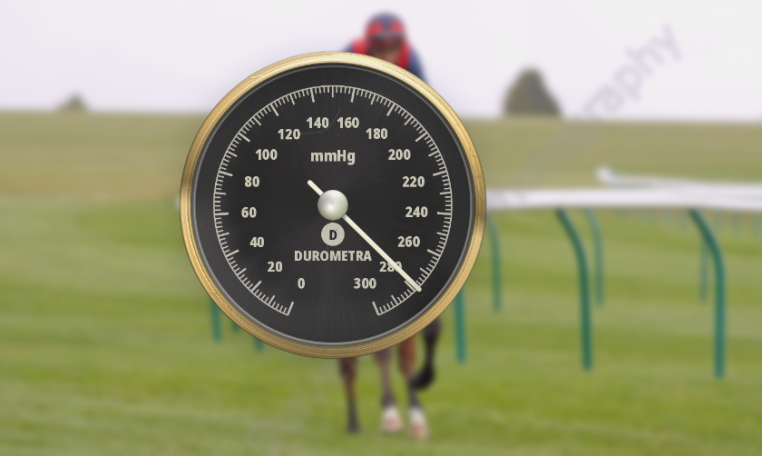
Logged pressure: 278 mmHg
